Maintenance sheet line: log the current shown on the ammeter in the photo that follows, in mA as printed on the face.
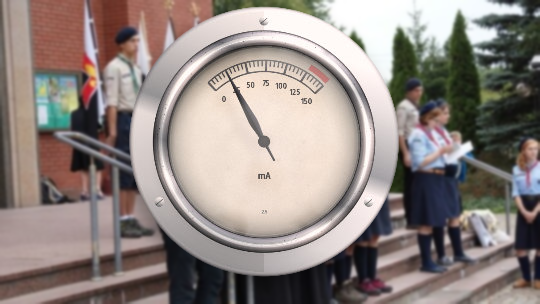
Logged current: 25 mA
